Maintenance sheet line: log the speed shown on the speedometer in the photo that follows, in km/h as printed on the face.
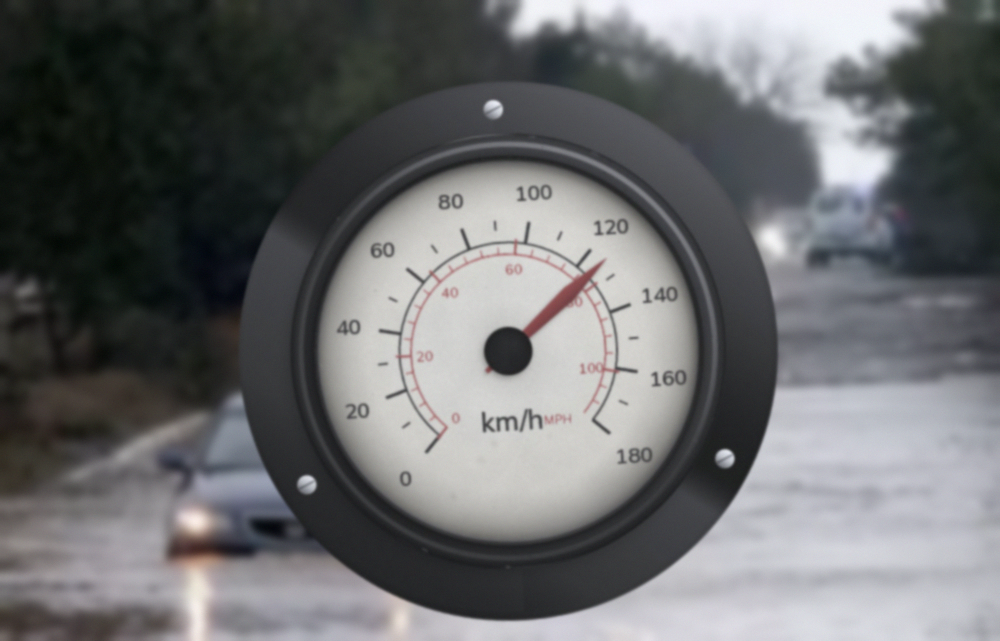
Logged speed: 125 km/h
